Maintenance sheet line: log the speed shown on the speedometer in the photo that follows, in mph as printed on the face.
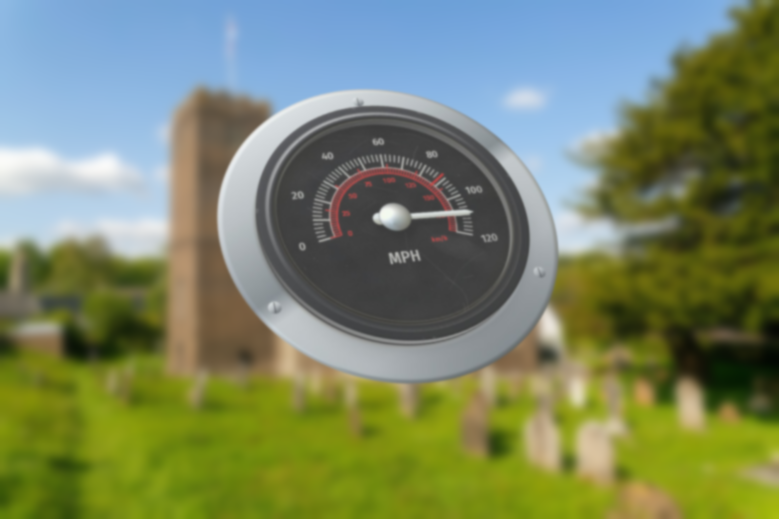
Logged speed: 110 mph
